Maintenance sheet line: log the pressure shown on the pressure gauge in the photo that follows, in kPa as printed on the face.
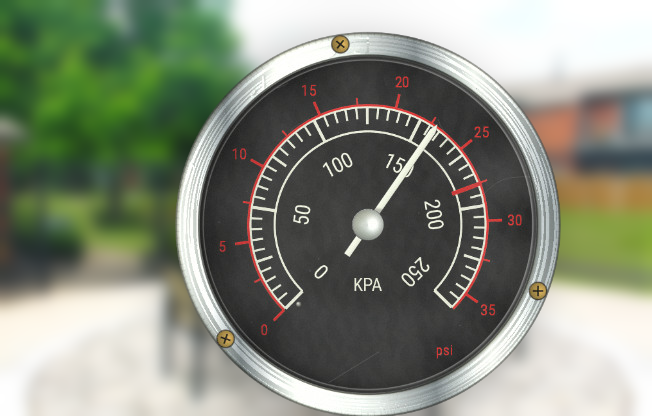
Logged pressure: 157.5 kPa
